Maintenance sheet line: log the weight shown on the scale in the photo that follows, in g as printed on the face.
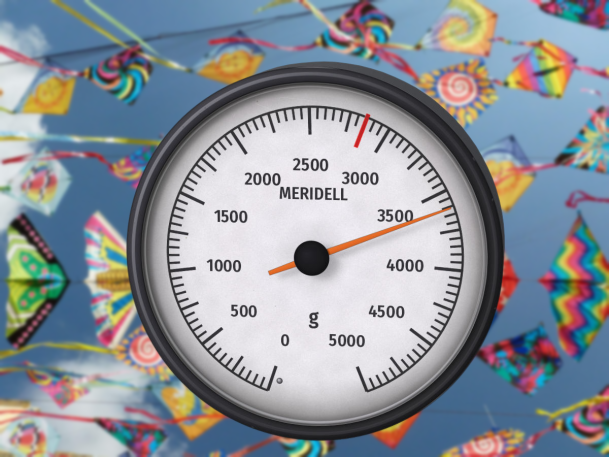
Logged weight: 3600 g
